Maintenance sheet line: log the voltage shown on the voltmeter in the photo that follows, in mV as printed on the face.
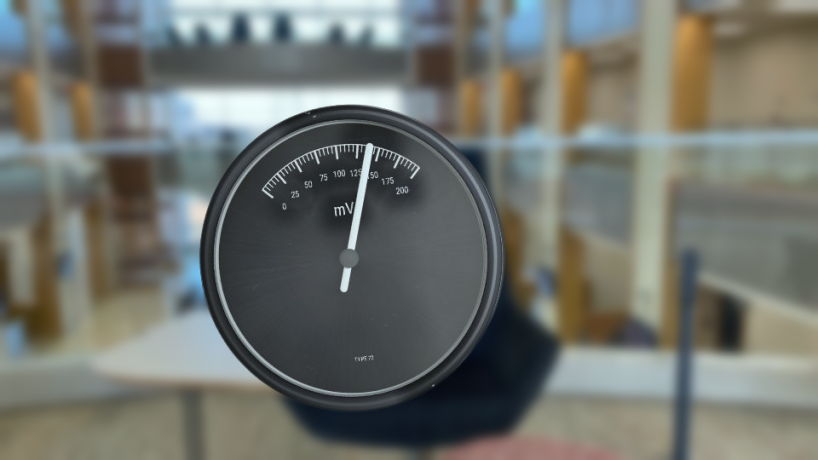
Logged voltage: 140 mV
